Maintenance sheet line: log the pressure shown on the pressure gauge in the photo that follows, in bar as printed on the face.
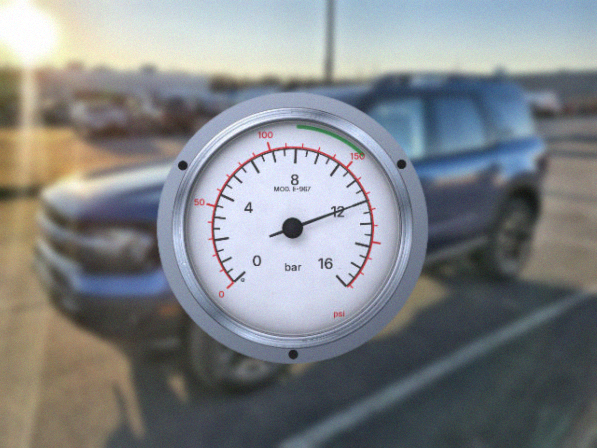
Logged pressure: 12 bar
